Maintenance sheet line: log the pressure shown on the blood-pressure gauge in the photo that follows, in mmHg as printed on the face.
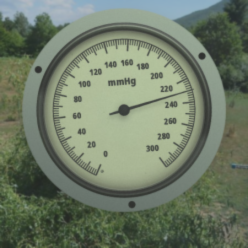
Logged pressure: 230 mmHg
